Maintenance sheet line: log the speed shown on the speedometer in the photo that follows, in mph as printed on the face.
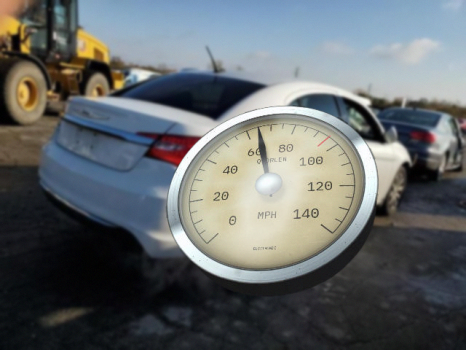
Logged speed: 65 mph
